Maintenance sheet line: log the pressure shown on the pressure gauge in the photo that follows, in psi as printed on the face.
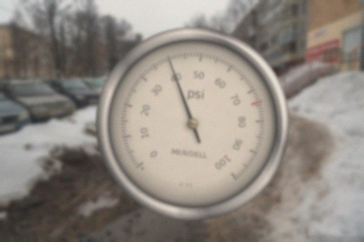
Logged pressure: 40 psi
